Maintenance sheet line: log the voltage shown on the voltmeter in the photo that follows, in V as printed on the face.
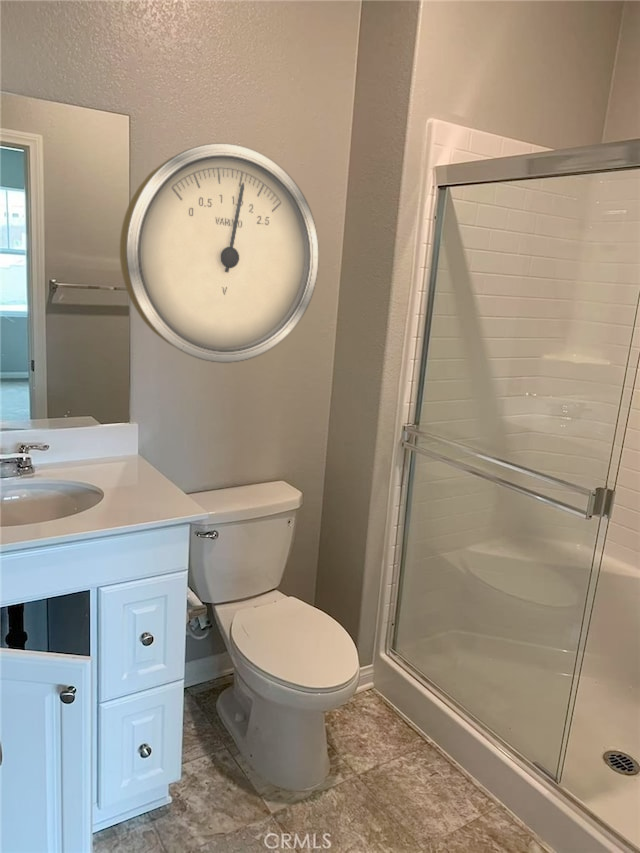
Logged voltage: 1.5 V
